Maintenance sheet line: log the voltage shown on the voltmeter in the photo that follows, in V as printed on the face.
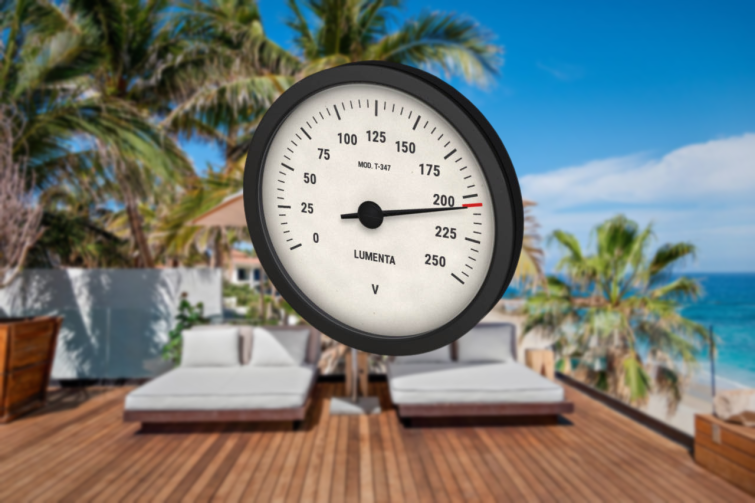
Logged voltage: 205 V
